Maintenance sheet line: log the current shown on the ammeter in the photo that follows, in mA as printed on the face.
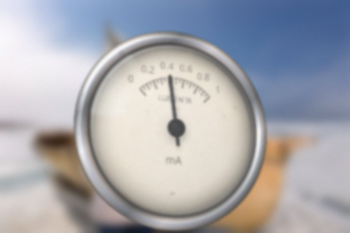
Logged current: 0.4 mA
